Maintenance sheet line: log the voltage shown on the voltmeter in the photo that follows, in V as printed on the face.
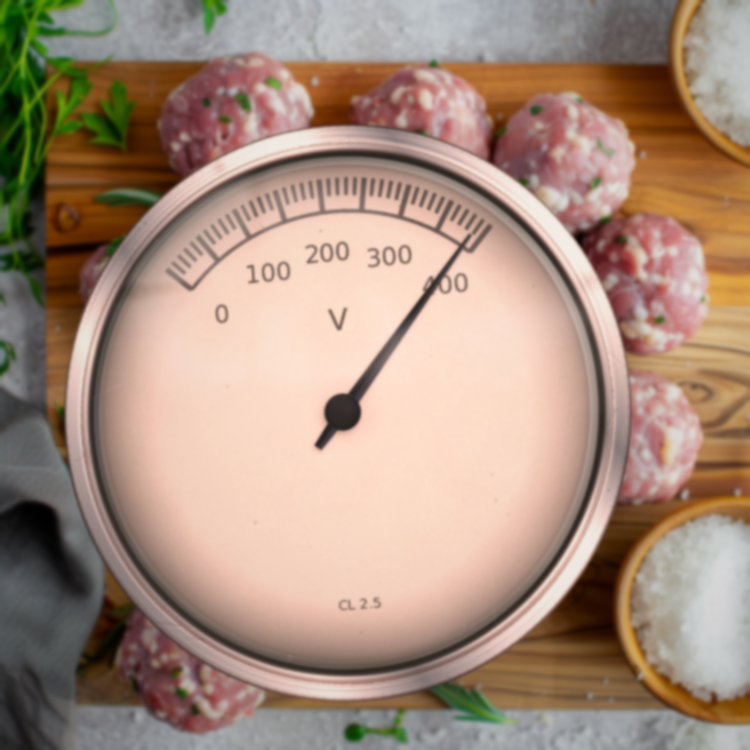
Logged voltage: 390 V
